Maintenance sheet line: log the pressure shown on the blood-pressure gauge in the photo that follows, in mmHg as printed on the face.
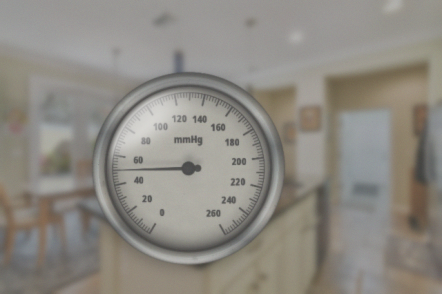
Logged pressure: 50 mmHg
